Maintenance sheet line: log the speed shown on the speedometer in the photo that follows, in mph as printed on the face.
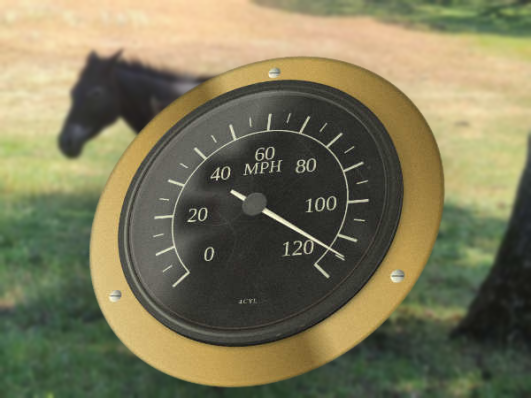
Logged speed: 115 mph
